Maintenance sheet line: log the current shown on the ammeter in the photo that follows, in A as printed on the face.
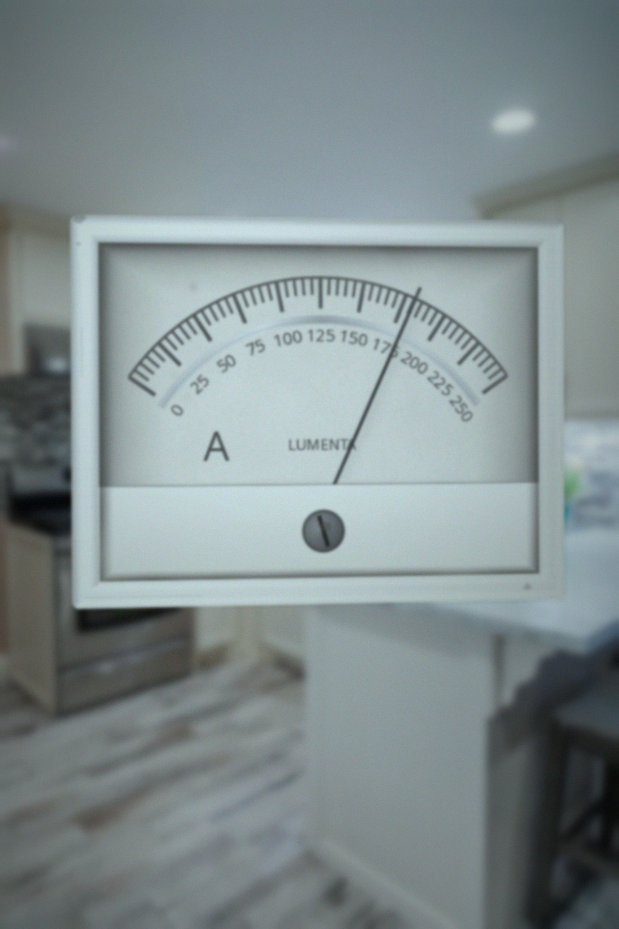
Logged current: 180 A
